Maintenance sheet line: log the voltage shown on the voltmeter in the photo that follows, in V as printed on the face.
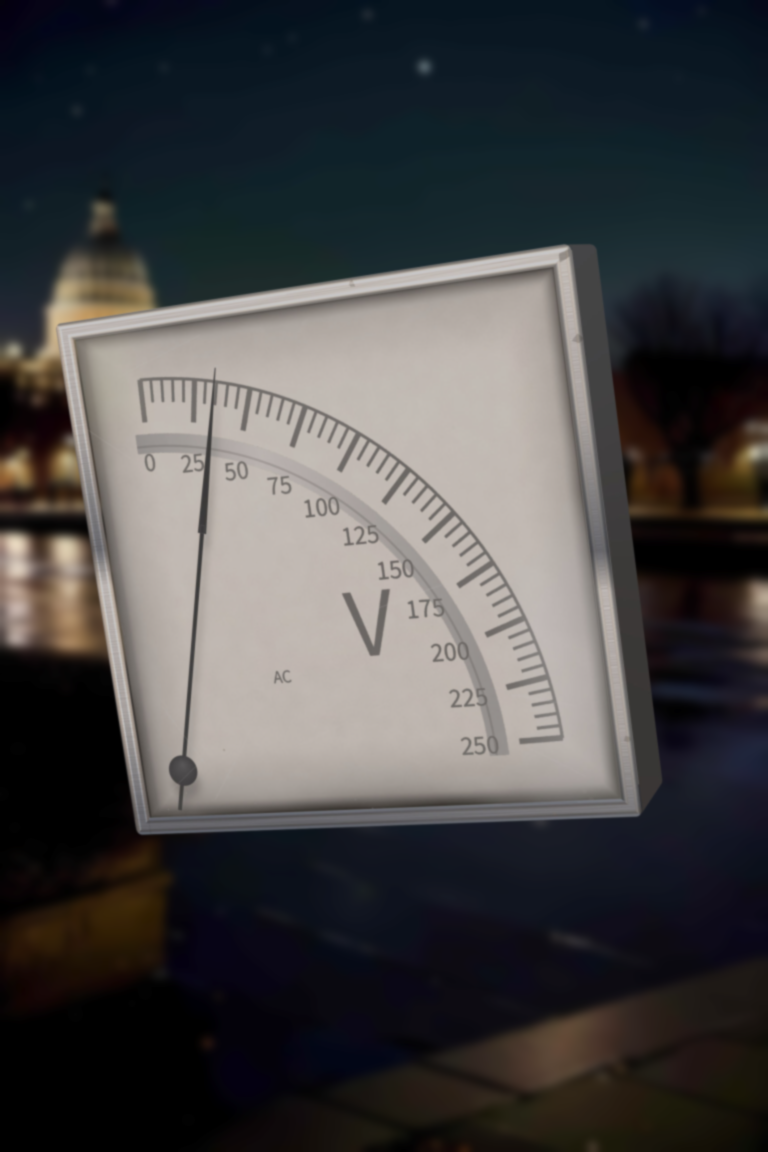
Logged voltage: 35 V
